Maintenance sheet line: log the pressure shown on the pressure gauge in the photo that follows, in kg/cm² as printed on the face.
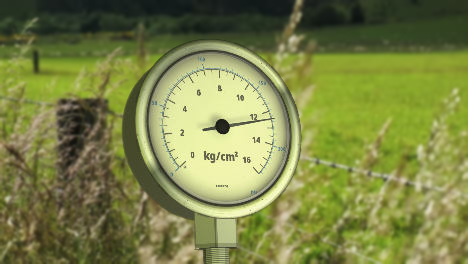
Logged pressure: 12.5 kg/cm²
